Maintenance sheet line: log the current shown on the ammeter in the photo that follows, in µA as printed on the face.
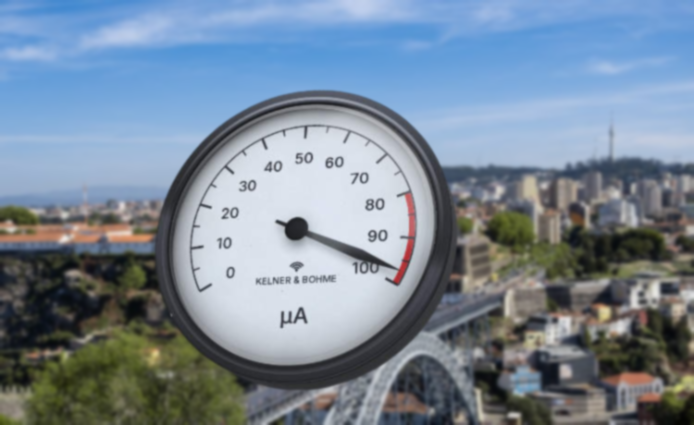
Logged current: 97.5 µA
